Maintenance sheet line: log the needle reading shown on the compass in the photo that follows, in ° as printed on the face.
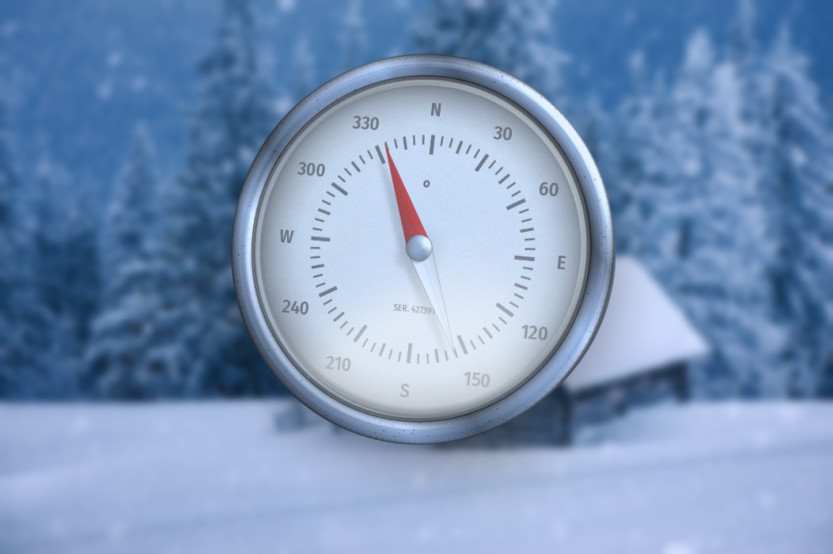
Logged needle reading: 335 °
